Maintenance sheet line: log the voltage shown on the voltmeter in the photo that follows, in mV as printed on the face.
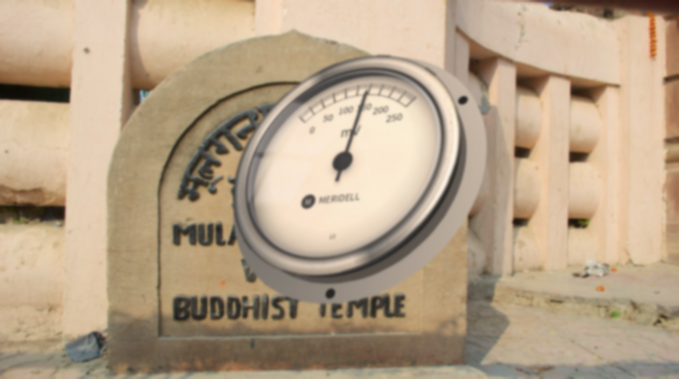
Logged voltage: 150 mV
